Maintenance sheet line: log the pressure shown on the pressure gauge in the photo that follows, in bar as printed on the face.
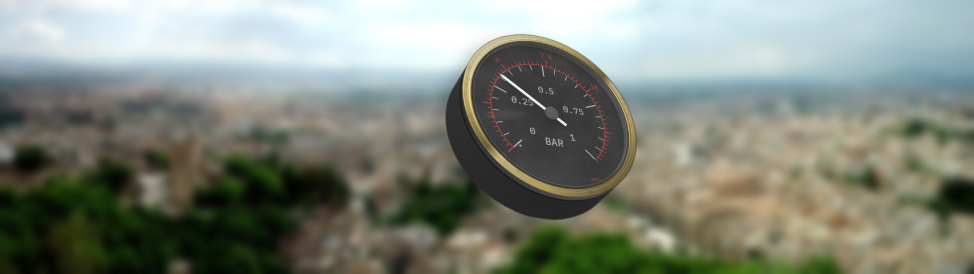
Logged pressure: 0.3 bar
